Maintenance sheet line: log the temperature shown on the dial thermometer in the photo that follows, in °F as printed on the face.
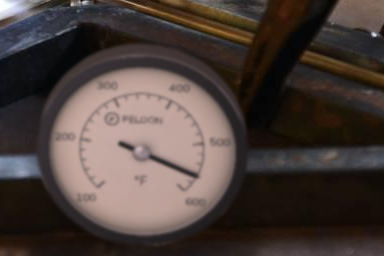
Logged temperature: 560 °F
